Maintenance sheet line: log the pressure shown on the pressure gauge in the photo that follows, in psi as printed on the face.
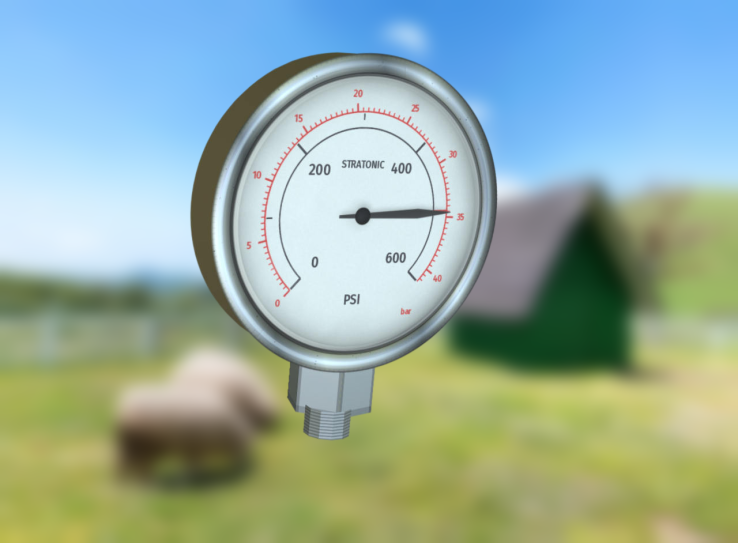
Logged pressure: 500 psi
